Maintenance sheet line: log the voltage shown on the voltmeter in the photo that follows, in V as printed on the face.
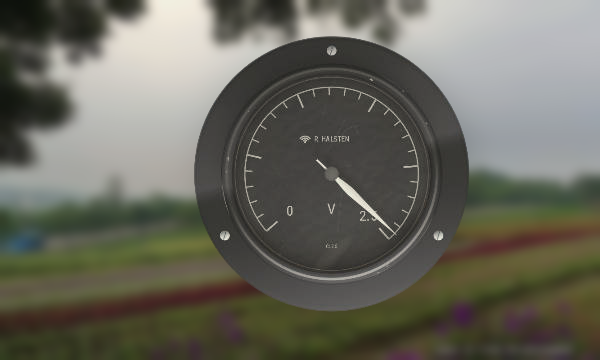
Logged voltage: 2.45 V
